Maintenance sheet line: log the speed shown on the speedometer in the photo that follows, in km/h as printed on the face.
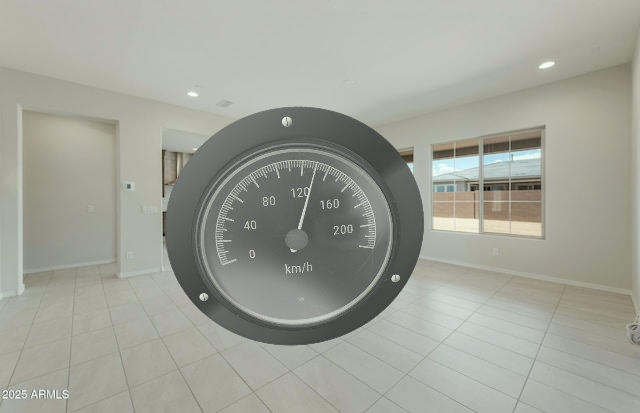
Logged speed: 130 km/h
